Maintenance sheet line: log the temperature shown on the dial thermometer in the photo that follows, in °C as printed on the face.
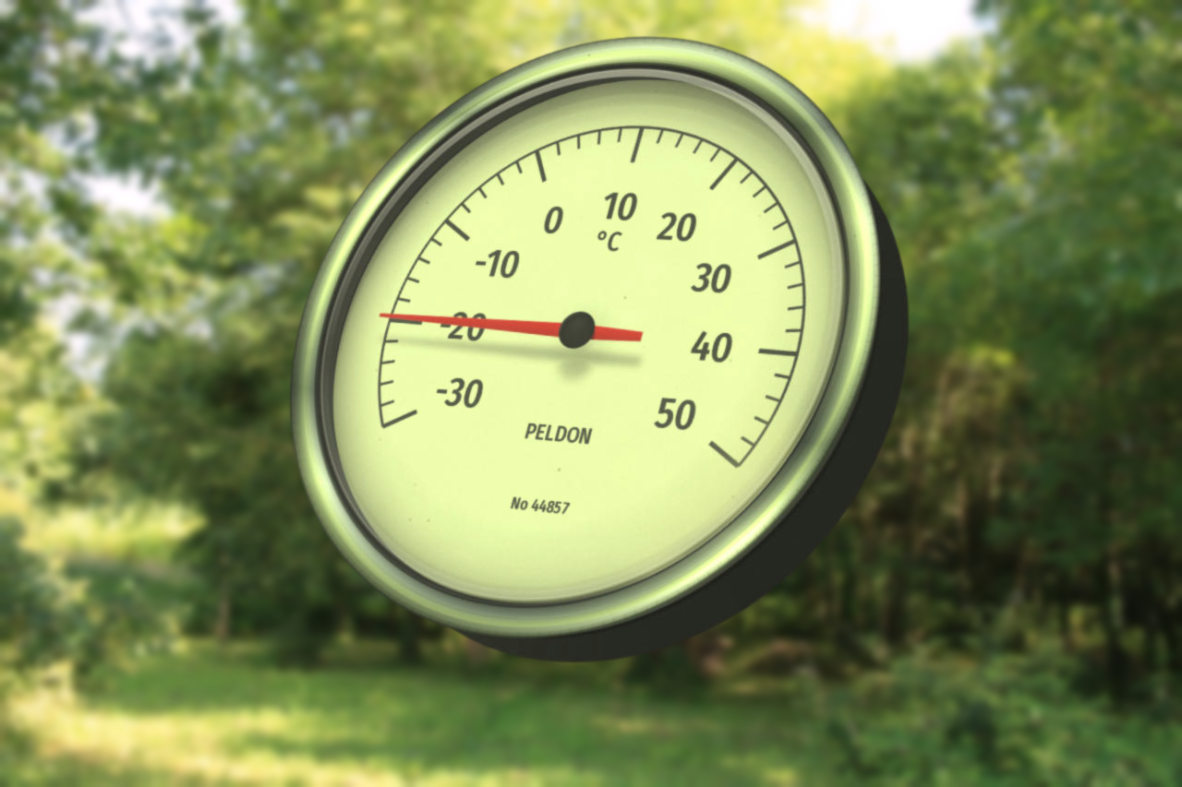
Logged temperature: -20 °C
